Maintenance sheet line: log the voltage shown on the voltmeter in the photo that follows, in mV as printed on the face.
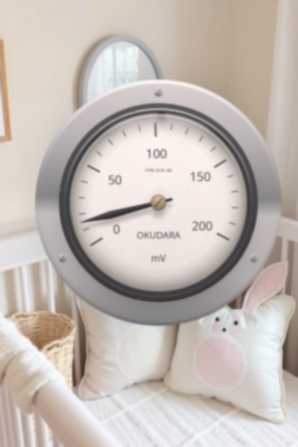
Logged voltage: 15 mV
